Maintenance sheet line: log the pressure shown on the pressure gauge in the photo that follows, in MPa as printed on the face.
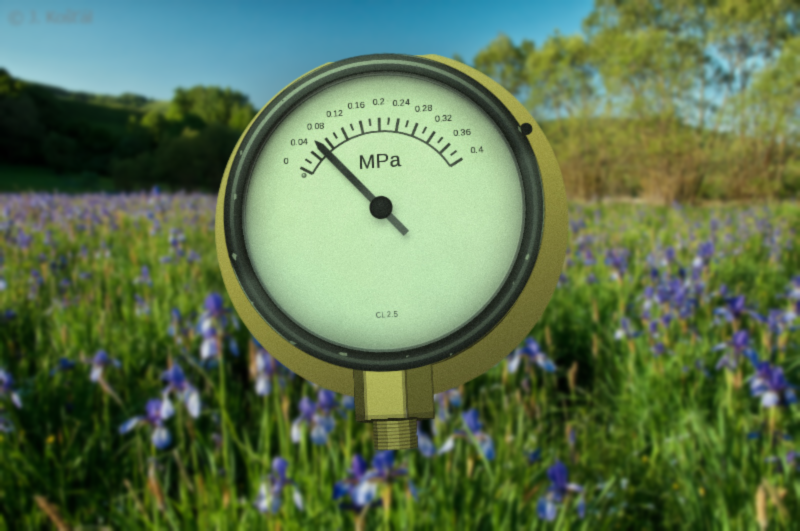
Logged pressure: 0.06 MPa
